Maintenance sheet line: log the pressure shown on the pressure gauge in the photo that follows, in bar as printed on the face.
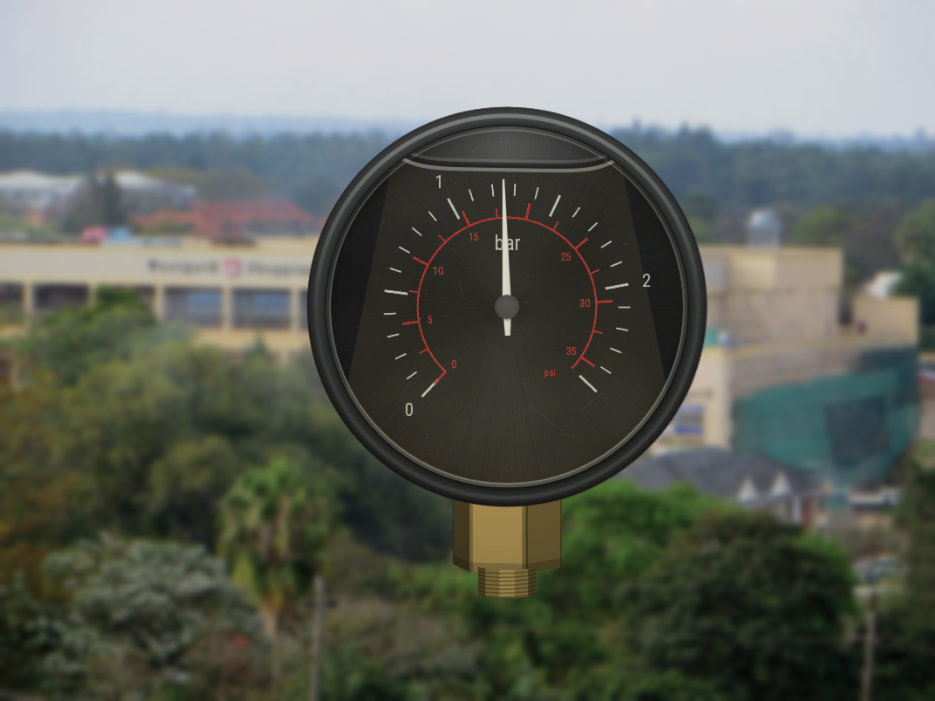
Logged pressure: 1.25 bar
